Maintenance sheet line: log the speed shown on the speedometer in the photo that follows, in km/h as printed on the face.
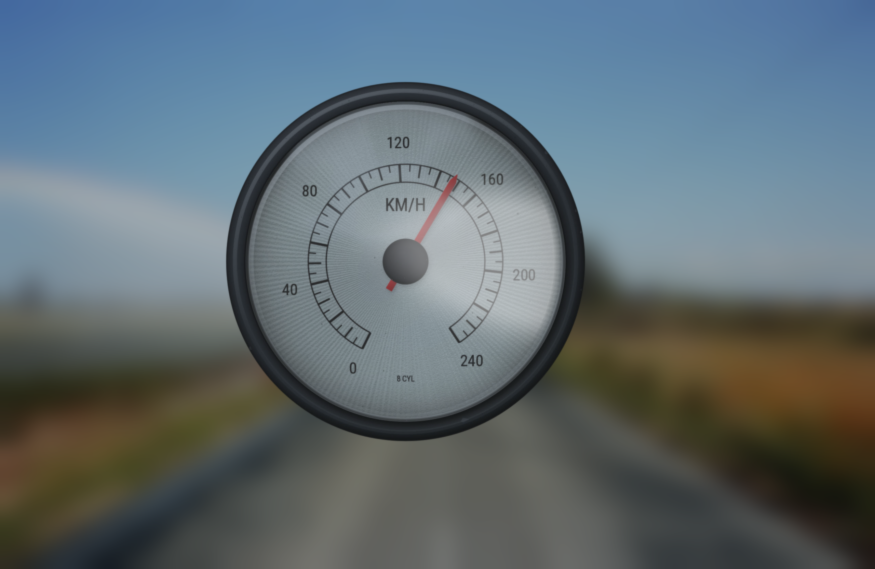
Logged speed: 147.5 km/h
